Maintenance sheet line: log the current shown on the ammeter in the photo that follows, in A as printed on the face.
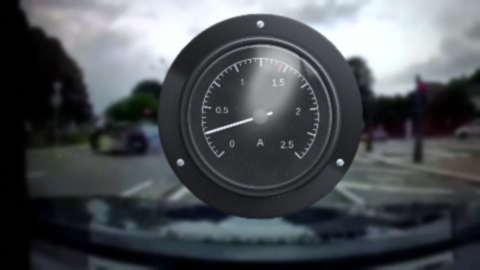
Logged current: 0.25 A
